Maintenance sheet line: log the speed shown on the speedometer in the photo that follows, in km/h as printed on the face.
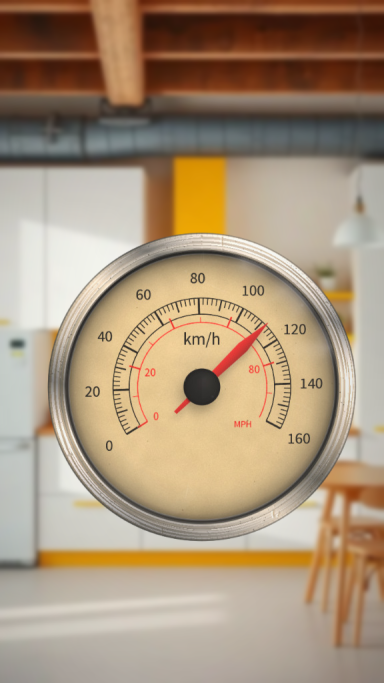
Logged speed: 112 km/h
